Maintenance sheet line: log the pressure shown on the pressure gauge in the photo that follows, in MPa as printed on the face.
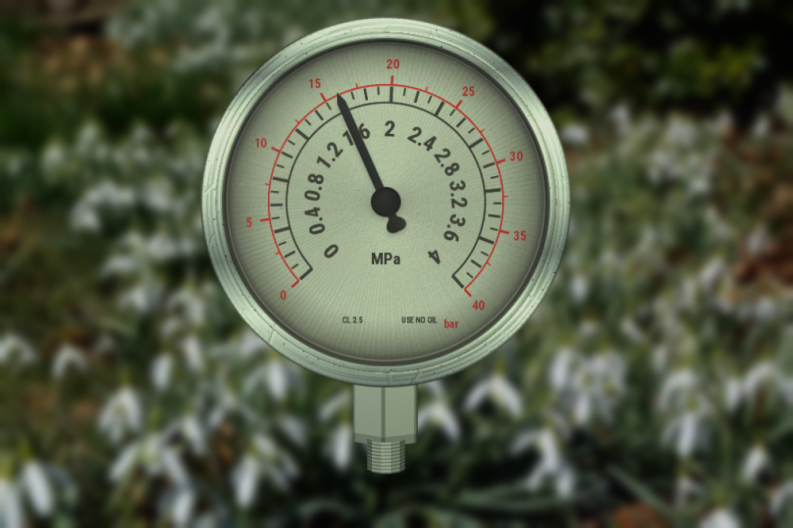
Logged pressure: 1.6 MPa
